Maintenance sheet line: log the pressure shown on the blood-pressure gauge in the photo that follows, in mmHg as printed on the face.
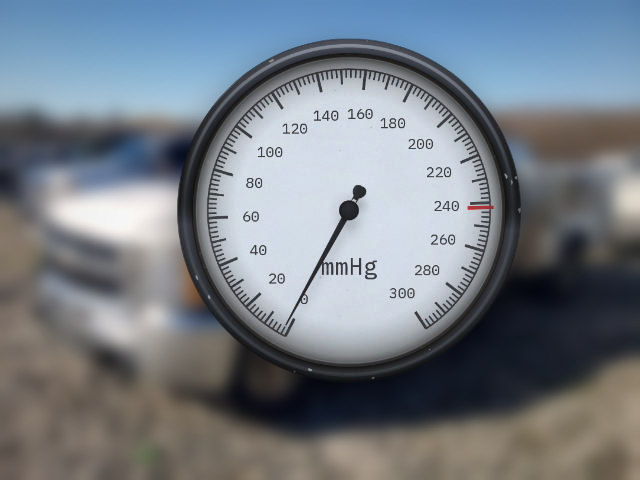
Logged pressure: 2 mmHg
